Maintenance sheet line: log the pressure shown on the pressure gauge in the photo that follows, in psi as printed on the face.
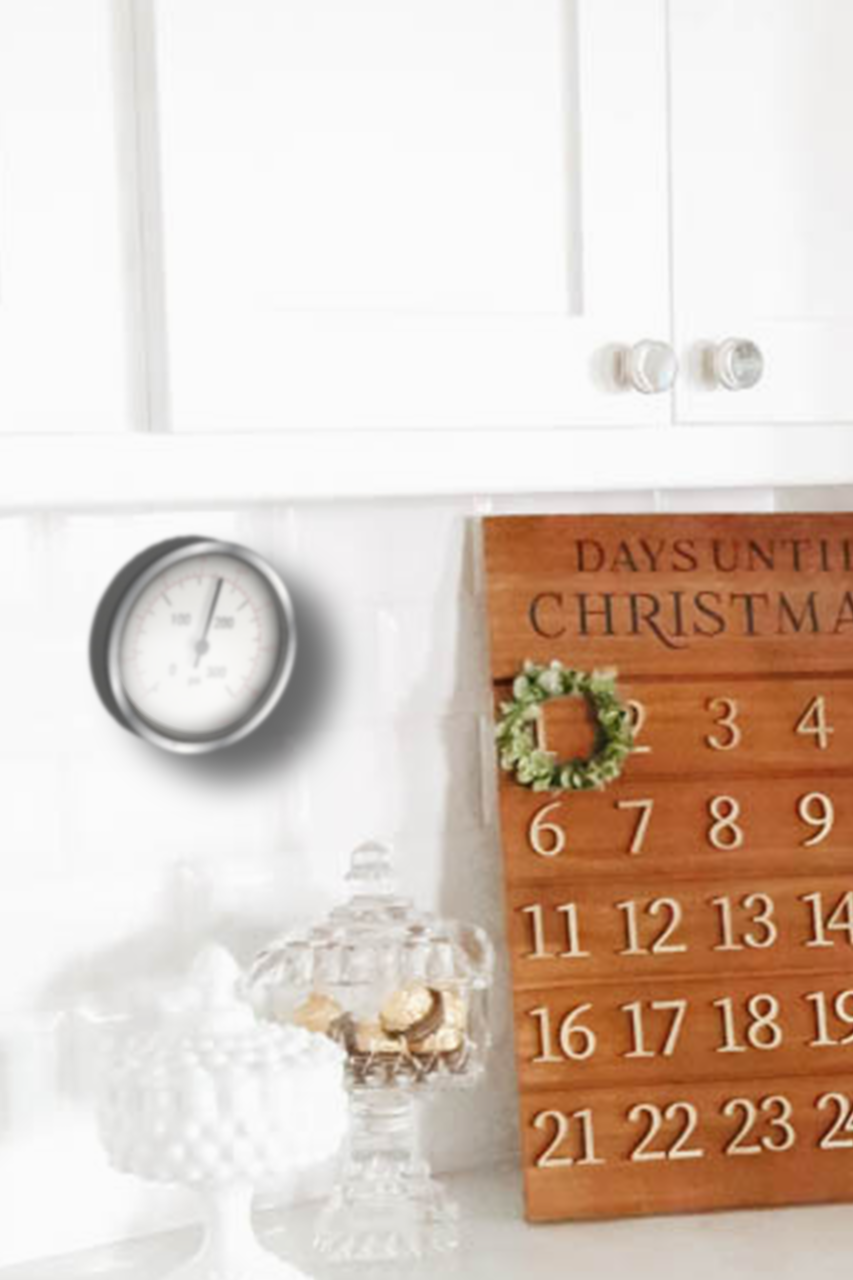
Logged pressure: 160 psi
